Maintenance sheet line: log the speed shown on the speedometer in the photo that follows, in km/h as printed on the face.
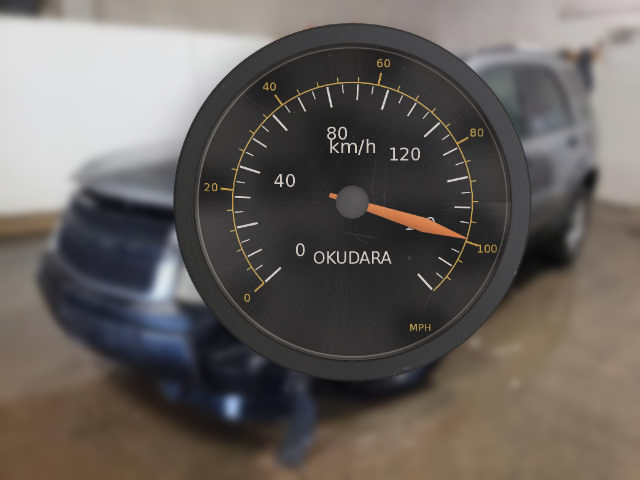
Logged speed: 160 km/h
